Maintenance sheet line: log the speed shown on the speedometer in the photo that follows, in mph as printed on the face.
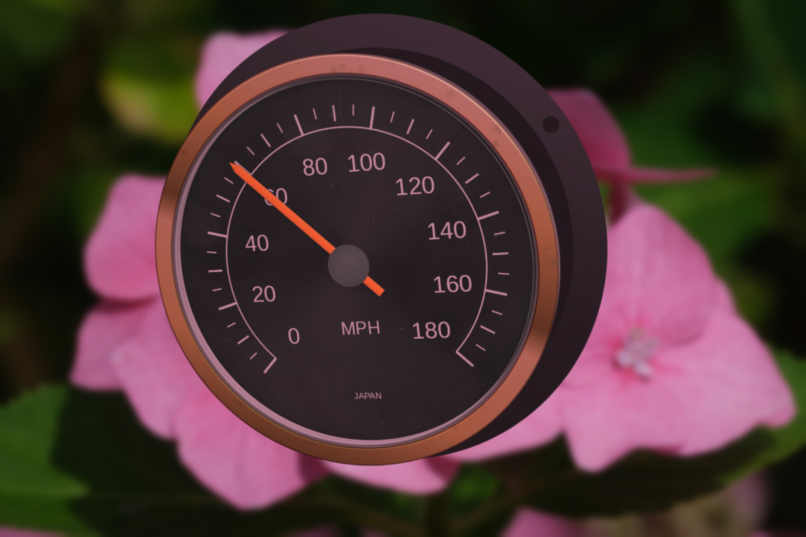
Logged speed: 60 mph
